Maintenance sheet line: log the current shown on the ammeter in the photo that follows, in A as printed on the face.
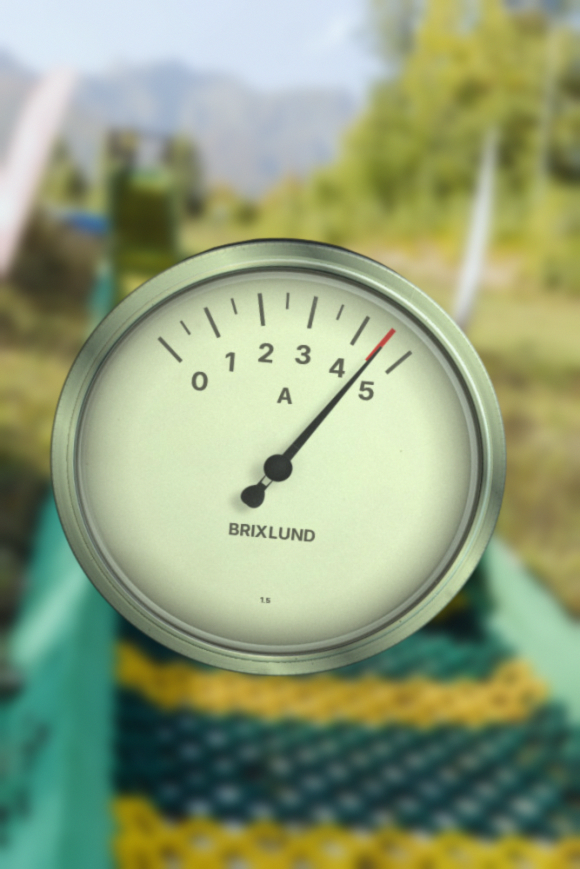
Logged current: 4.5 A
